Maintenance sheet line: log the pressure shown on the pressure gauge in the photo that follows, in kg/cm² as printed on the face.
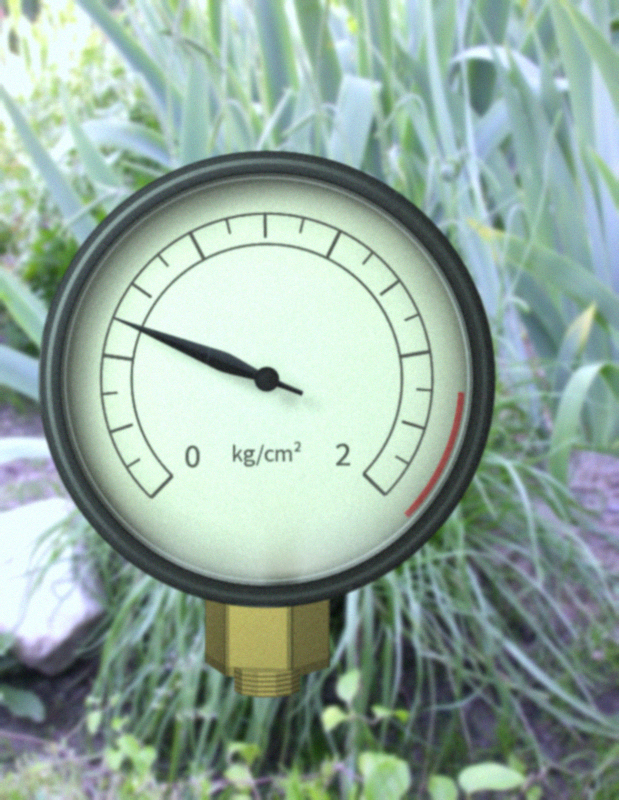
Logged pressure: 0.5 kg/cm²
